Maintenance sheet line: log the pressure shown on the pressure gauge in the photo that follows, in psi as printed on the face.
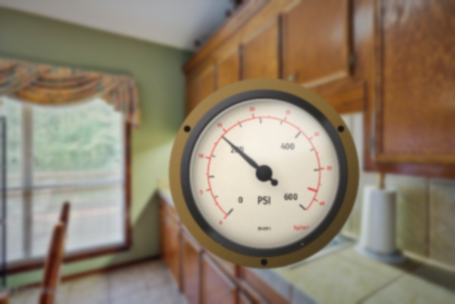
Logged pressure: 200 psi
